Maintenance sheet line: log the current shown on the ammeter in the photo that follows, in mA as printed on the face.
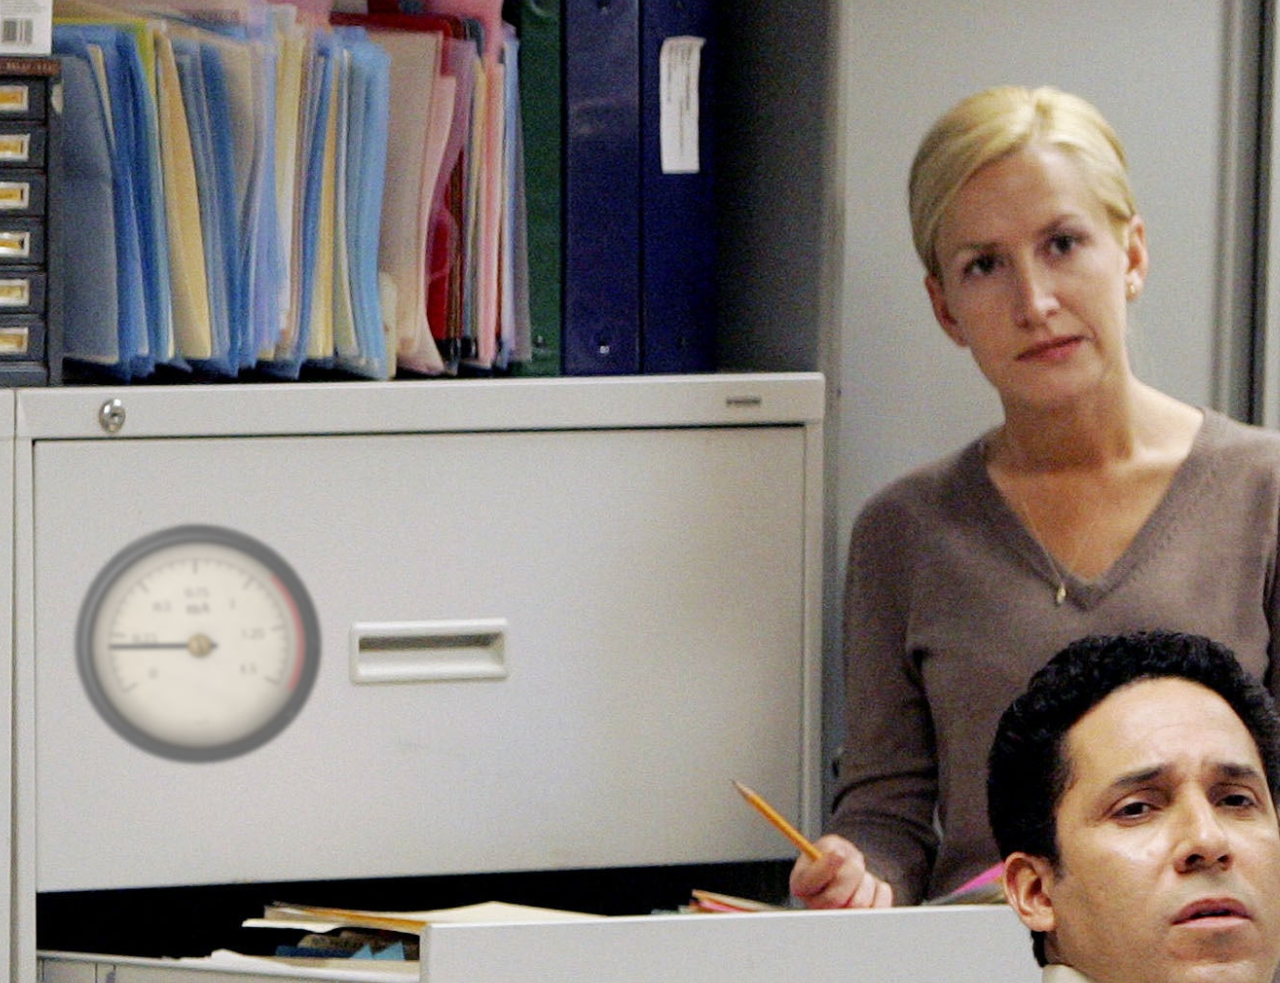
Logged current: 0.2 mA
